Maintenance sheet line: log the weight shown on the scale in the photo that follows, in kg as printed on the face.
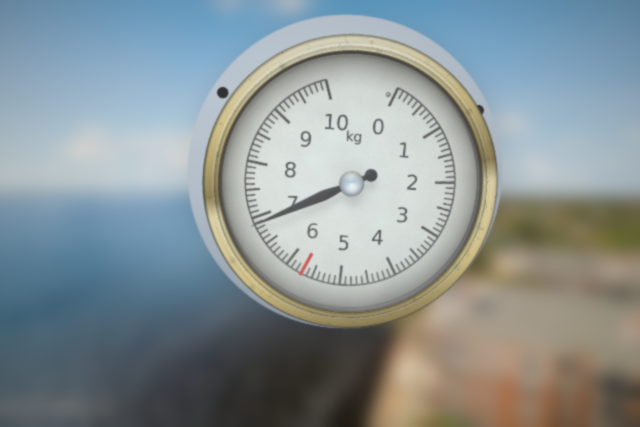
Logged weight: 6.9 kg
